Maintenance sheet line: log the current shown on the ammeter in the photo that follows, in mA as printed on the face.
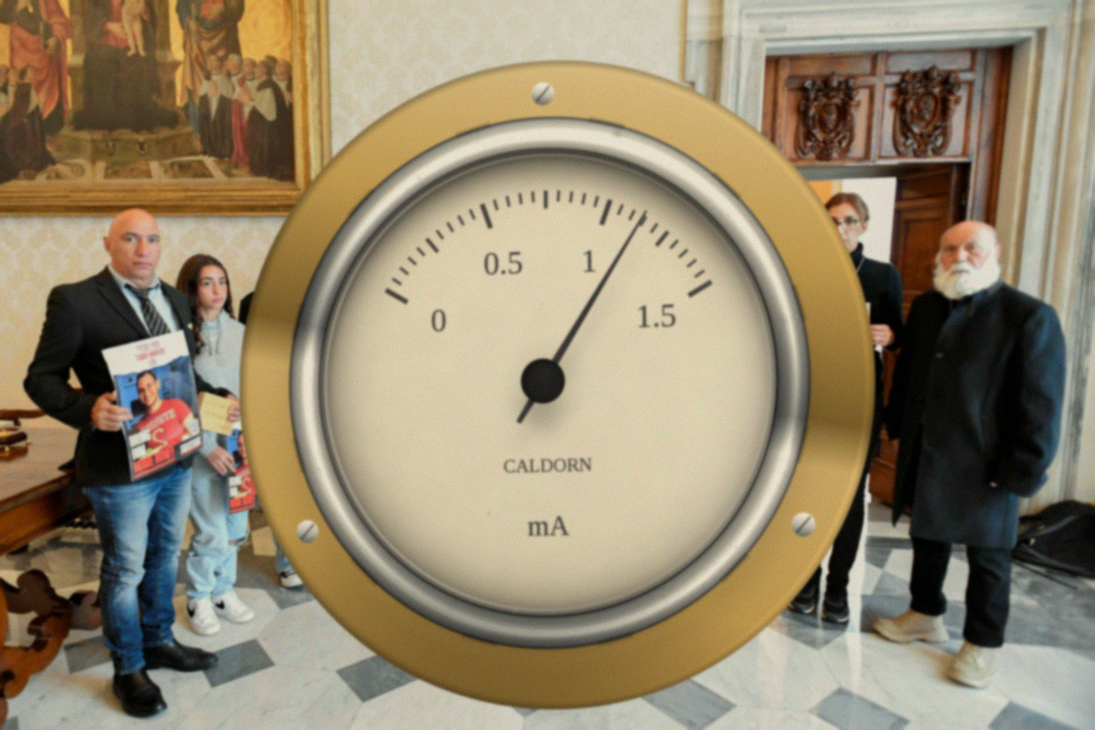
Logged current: 1.15 mA
